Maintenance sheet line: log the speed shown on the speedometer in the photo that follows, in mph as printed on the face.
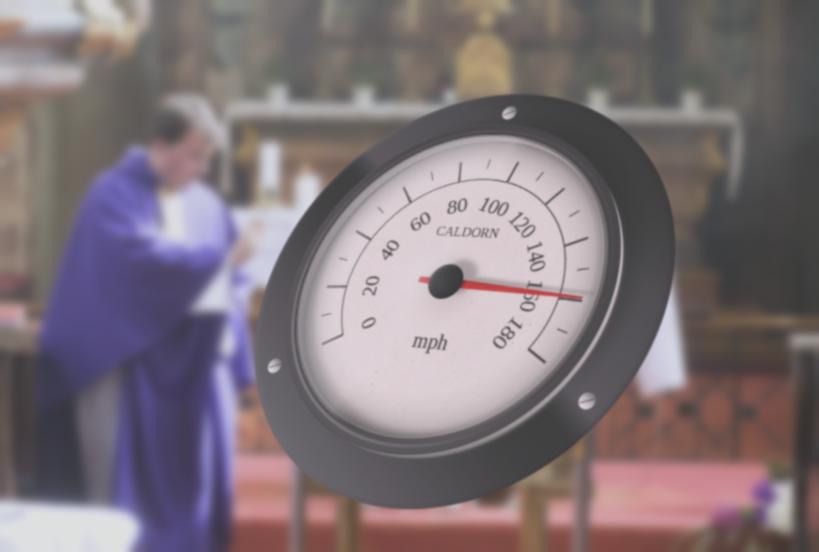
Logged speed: 160 mph
